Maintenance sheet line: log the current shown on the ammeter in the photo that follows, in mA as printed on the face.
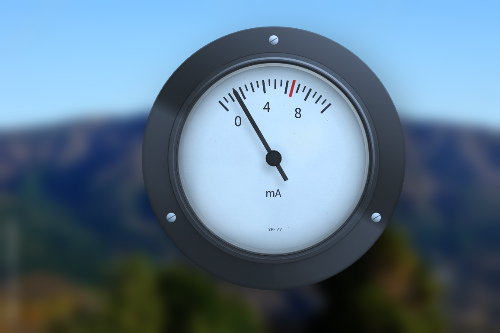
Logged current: 1.5 mA
